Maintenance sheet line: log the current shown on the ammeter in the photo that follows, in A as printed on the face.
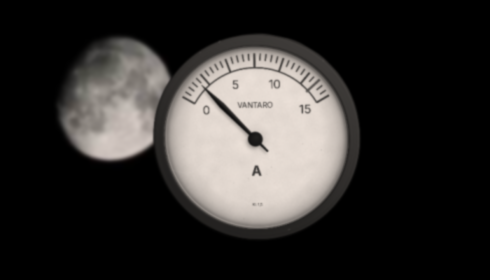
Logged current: 2 A
